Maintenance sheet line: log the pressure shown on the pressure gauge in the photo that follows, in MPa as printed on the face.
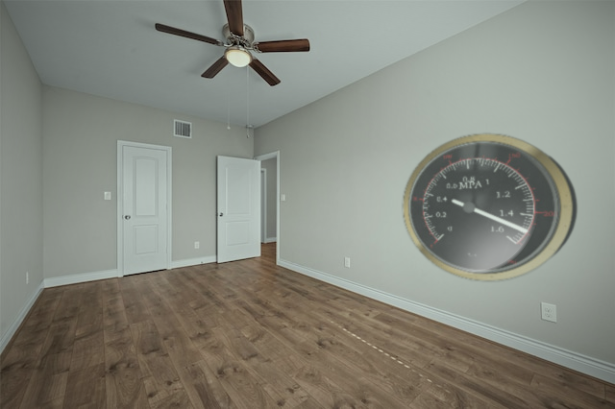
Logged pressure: 1.5 MPa
